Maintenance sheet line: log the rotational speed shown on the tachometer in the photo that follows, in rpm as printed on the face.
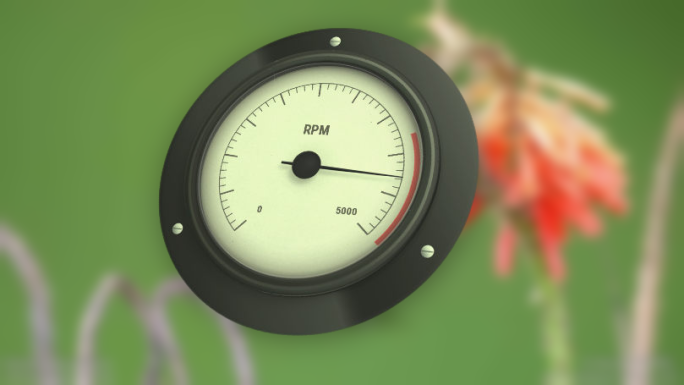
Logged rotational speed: 4300 rpm
